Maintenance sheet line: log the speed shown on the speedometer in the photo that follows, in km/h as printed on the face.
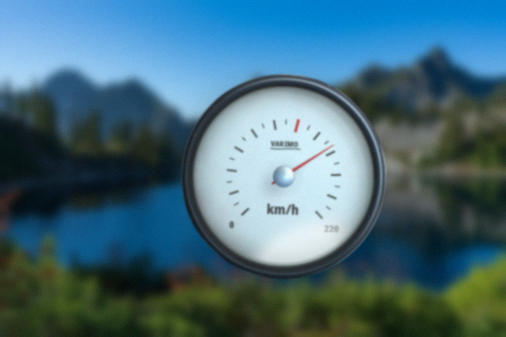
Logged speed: 155 km/h
